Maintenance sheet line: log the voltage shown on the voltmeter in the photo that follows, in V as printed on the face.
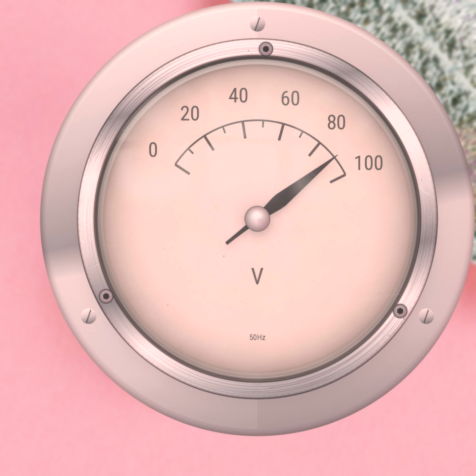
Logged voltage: 90 V
